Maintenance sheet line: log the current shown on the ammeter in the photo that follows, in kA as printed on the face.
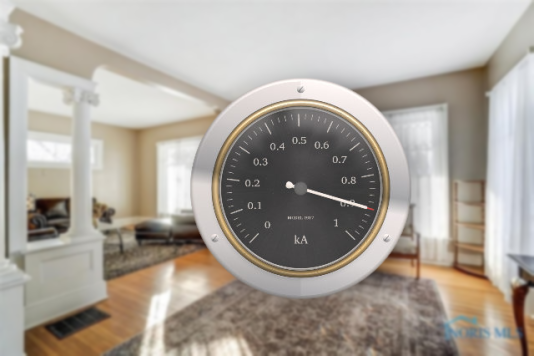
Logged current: 0.9 kA
